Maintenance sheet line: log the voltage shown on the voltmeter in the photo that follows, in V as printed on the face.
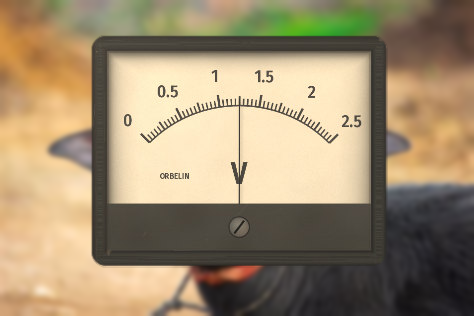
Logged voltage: 1.25 V
